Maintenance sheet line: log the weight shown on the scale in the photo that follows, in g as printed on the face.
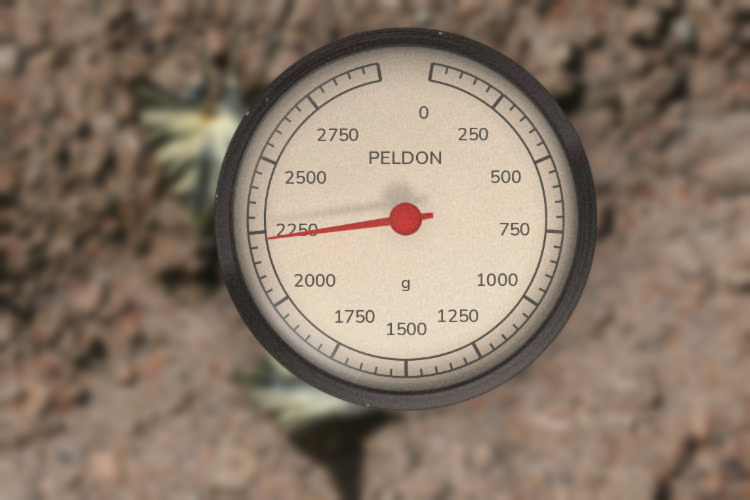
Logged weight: 2225 g
